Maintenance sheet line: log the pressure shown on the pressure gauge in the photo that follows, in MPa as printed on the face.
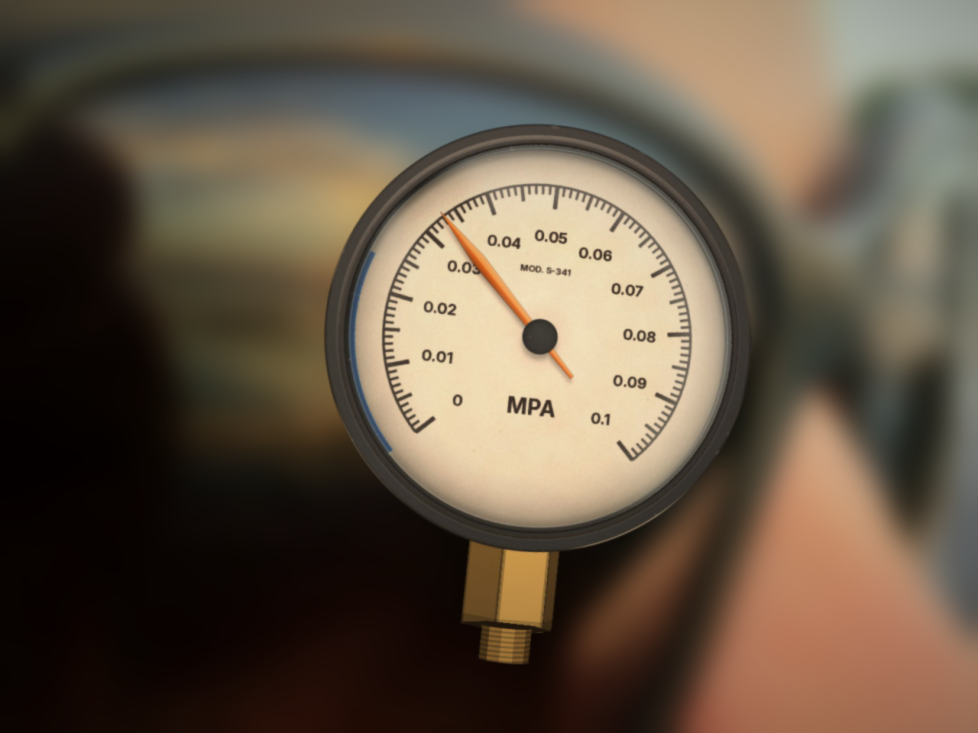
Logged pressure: 0.033 MPa
